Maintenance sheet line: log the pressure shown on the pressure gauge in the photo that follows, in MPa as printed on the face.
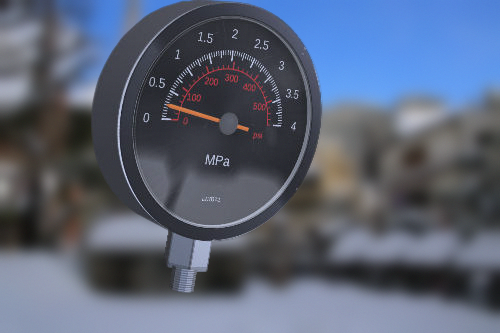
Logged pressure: 0.25 MPa
